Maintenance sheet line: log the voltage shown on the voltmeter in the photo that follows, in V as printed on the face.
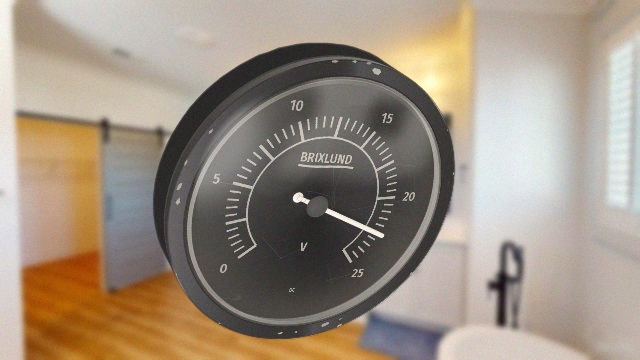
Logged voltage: 22.5 V
